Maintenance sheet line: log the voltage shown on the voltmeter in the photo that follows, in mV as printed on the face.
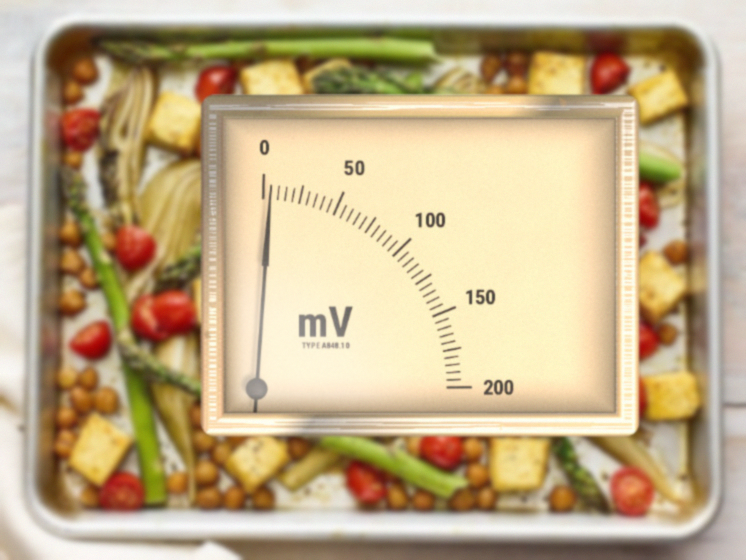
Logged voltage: 5 mV
